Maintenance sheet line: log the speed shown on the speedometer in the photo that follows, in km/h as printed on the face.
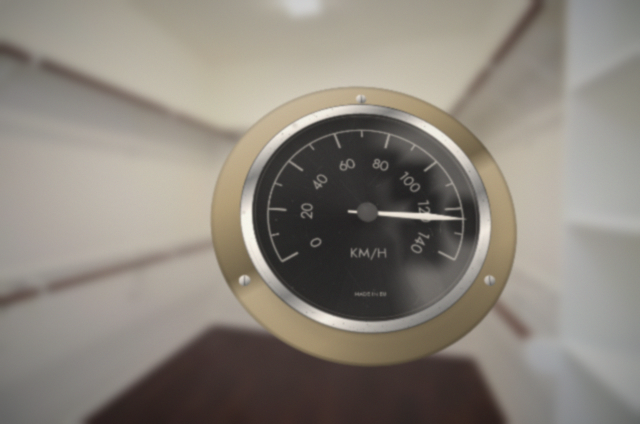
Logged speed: 125 km/h
